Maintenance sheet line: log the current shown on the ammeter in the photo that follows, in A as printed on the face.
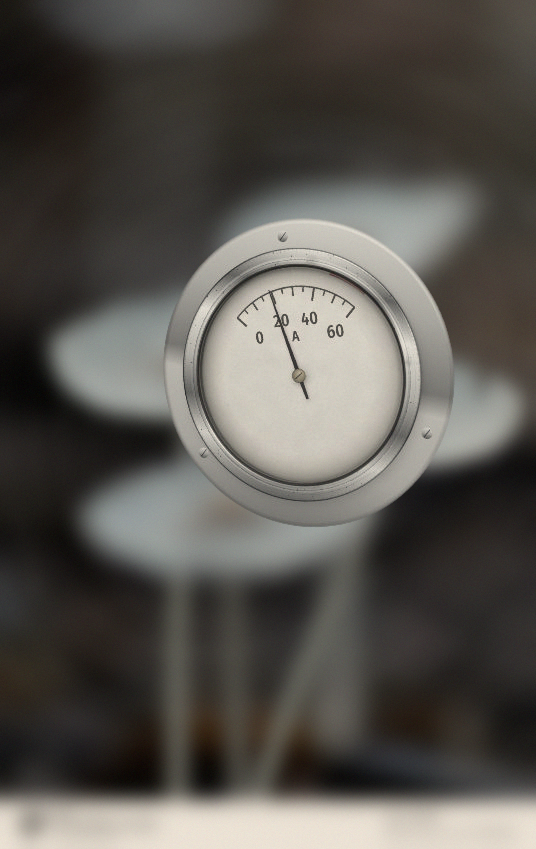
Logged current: 20 A
